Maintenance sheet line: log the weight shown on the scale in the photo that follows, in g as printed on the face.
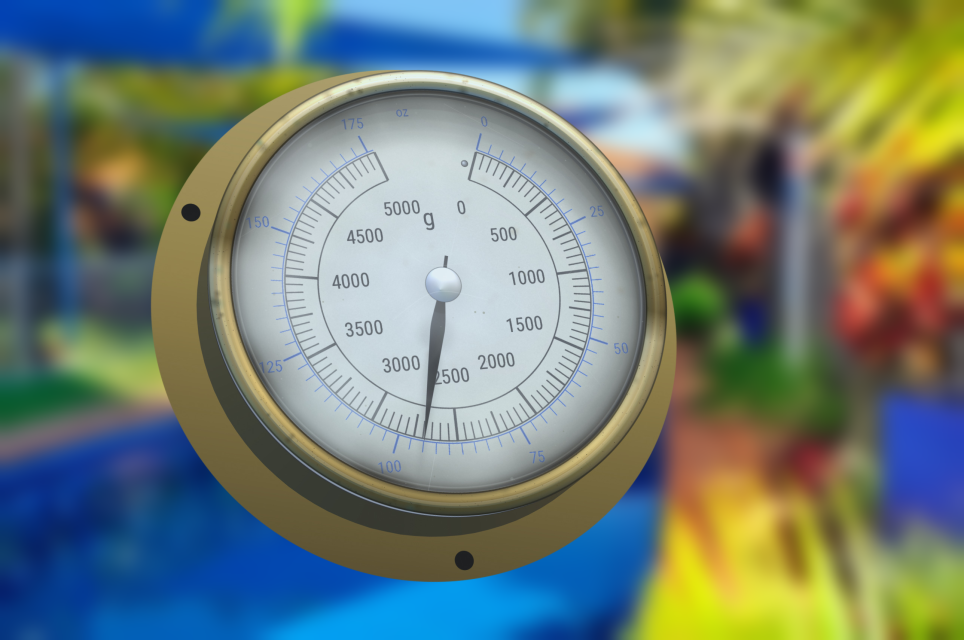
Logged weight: 2700 g
